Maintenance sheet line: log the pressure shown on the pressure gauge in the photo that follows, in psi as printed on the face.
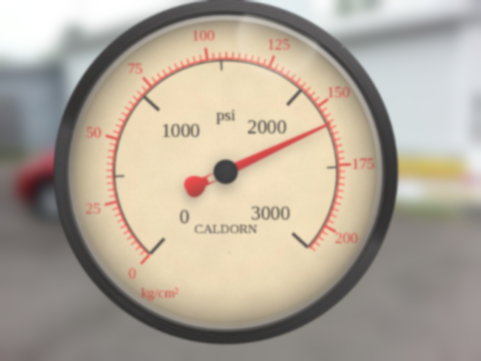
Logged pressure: 2250 psi
